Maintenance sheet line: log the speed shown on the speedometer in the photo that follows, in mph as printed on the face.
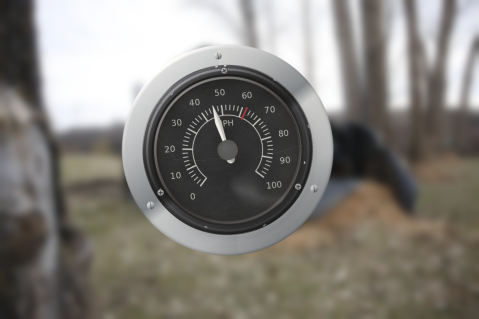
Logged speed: 46 mph
